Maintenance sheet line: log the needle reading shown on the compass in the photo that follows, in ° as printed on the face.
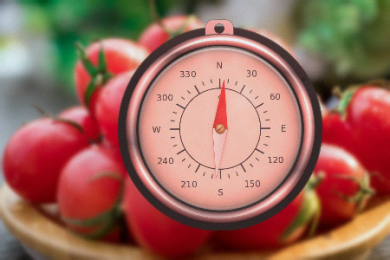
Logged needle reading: 5 °
